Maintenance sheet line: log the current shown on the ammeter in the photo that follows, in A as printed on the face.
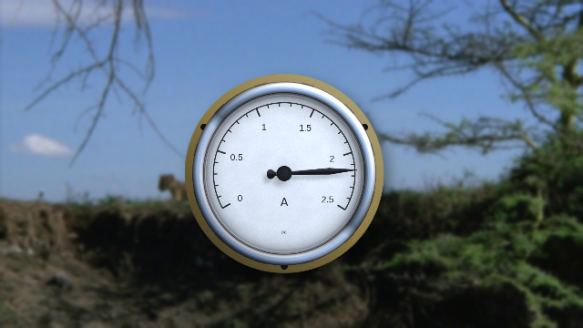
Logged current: 2.15 A
